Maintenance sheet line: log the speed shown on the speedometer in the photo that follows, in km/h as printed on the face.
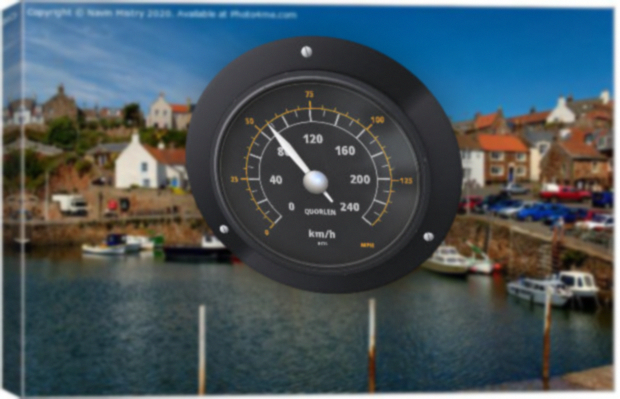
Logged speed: 90 km/h
